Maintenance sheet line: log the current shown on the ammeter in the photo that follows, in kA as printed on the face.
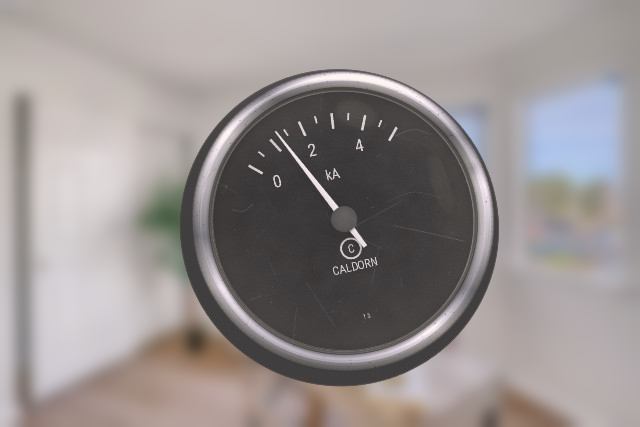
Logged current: 1.25 kA
